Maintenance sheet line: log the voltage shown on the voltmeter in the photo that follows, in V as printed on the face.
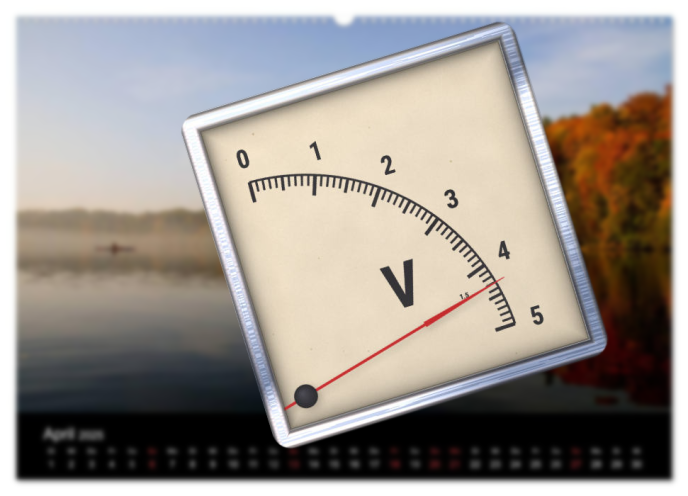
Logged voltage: 4.3 V
